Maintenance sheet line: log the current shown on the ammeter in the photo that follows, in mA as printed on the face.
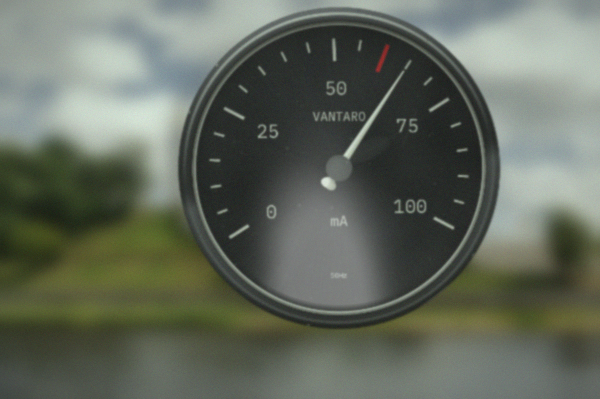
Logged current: 65 mA
